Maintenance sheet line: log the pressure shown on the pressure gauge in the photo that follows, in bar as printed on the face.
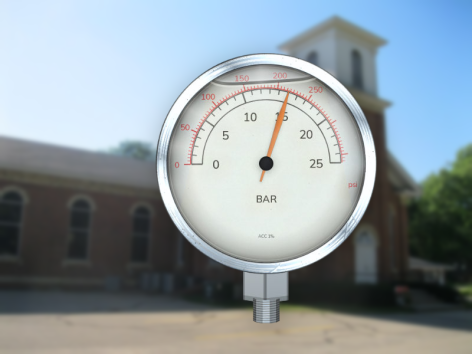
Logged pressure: 15 bar
